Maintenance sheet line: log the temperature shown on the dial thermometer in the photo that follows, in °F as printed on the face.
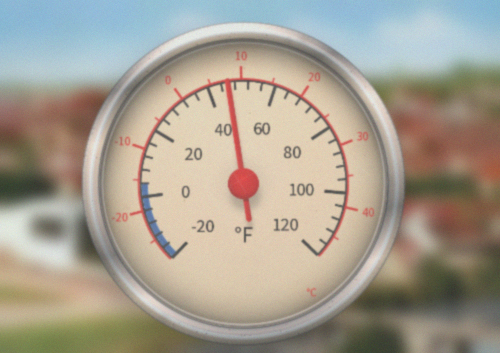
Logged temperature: 46 °F
